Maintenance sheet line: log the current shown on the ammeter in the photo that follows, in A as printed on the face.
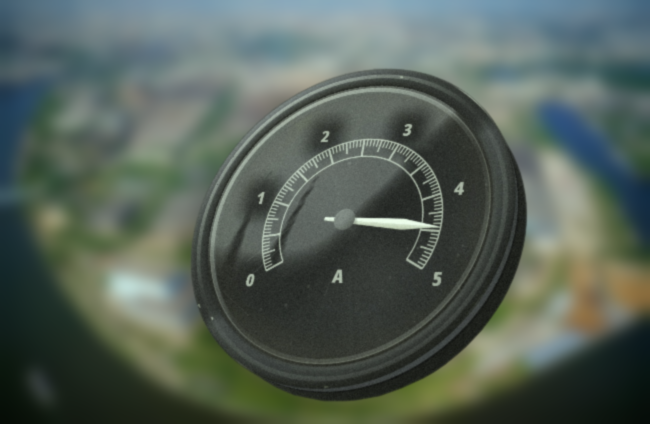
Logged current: 4.5 A
